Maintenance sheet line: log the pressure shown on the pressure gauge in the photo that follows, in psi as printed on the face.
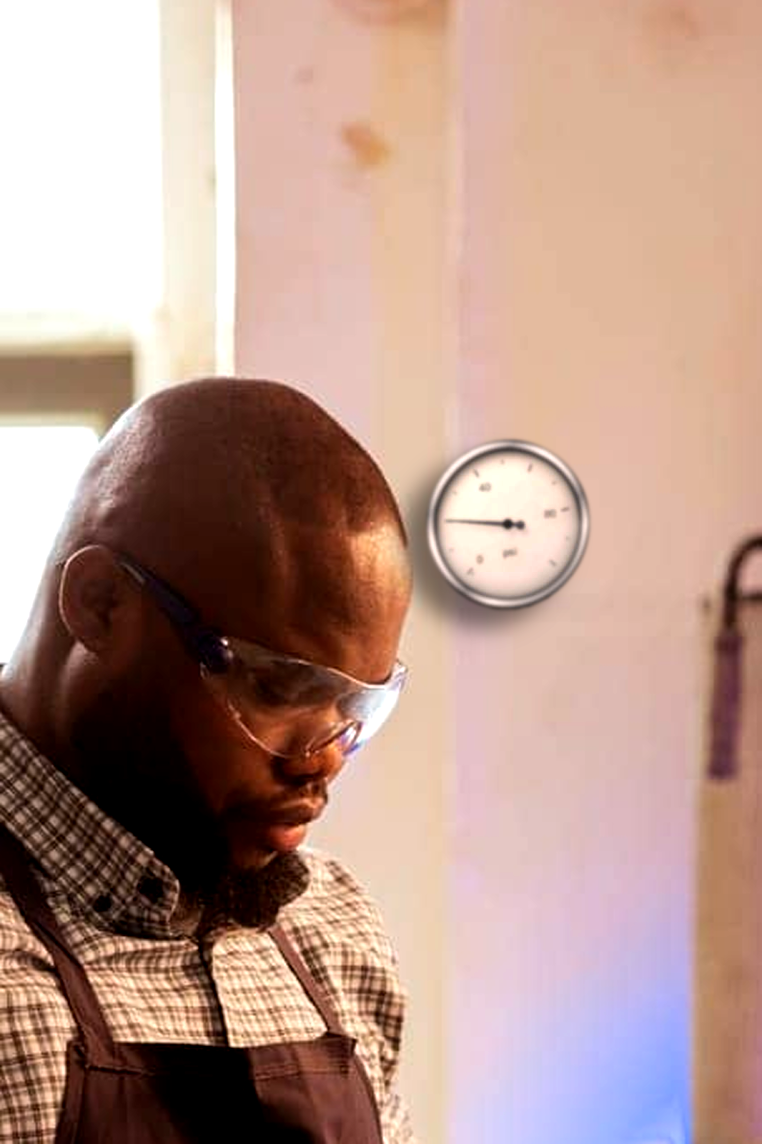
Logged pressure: 20 psi
